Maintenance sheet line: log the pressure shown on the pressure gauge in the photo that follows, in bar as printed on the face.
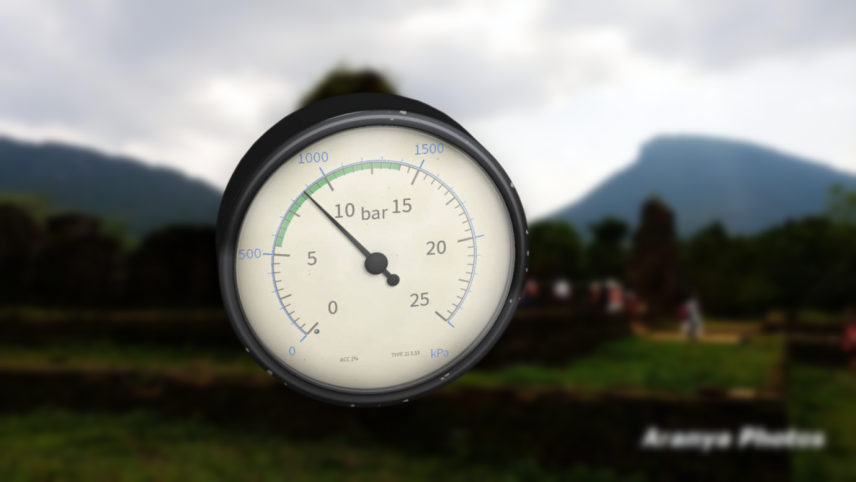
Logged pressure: 8.75 bar
